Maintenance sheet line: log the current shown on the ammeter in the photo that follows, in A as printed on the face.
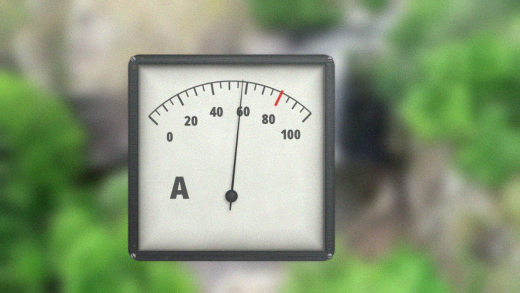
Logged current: 57.5 A
